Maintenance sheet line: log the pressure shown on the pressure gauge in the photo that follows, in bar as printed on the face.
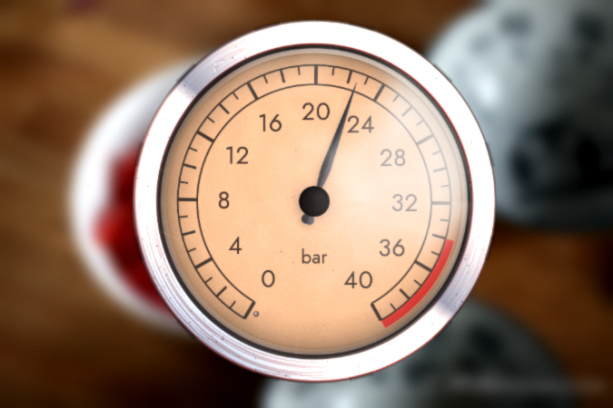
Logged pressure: 22.5 bar
